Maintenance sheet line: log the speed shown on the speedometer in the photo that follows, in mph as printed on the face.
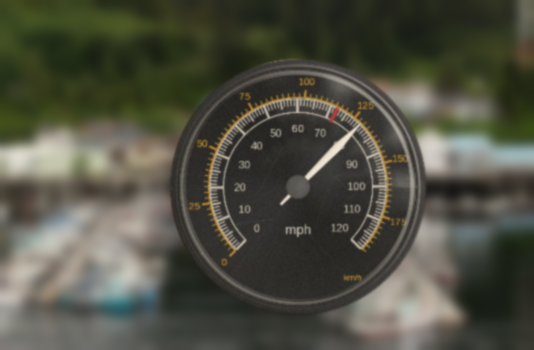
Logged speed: 80 mph
